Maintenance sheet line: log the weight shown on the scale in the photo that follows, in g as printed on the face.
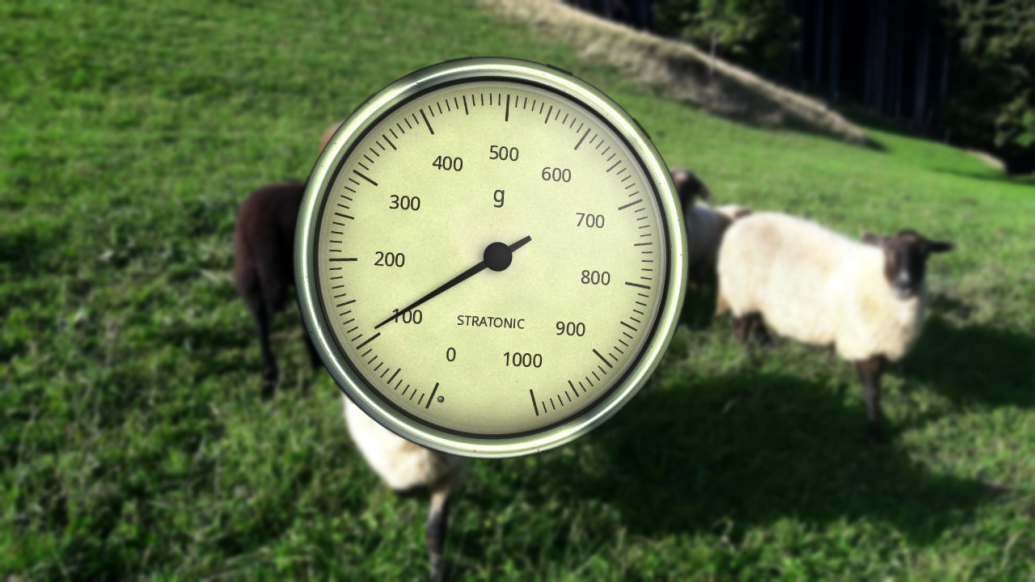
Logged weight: 110 g
